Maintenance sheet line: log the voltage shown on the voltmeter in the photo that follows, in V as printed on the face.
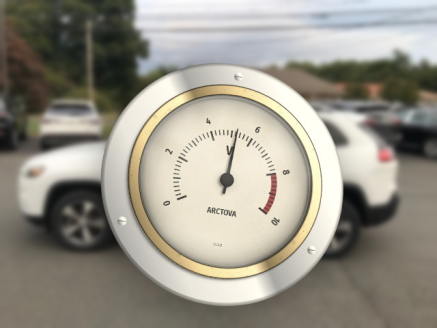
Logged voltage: 5.2 V
